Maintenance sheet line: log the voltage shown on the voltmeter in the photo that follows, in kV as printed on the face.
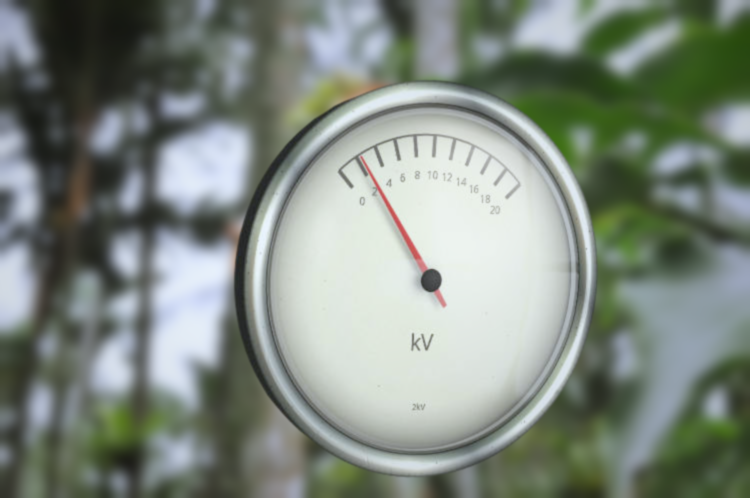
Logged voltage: 2 kV
